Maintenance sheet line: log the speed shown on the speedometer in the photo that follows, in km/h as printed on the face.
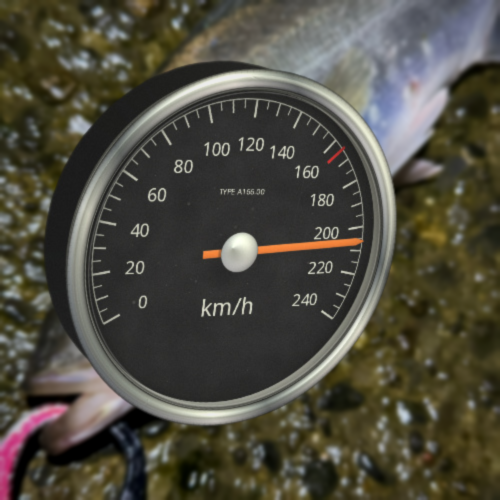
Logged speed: 205 km/h
